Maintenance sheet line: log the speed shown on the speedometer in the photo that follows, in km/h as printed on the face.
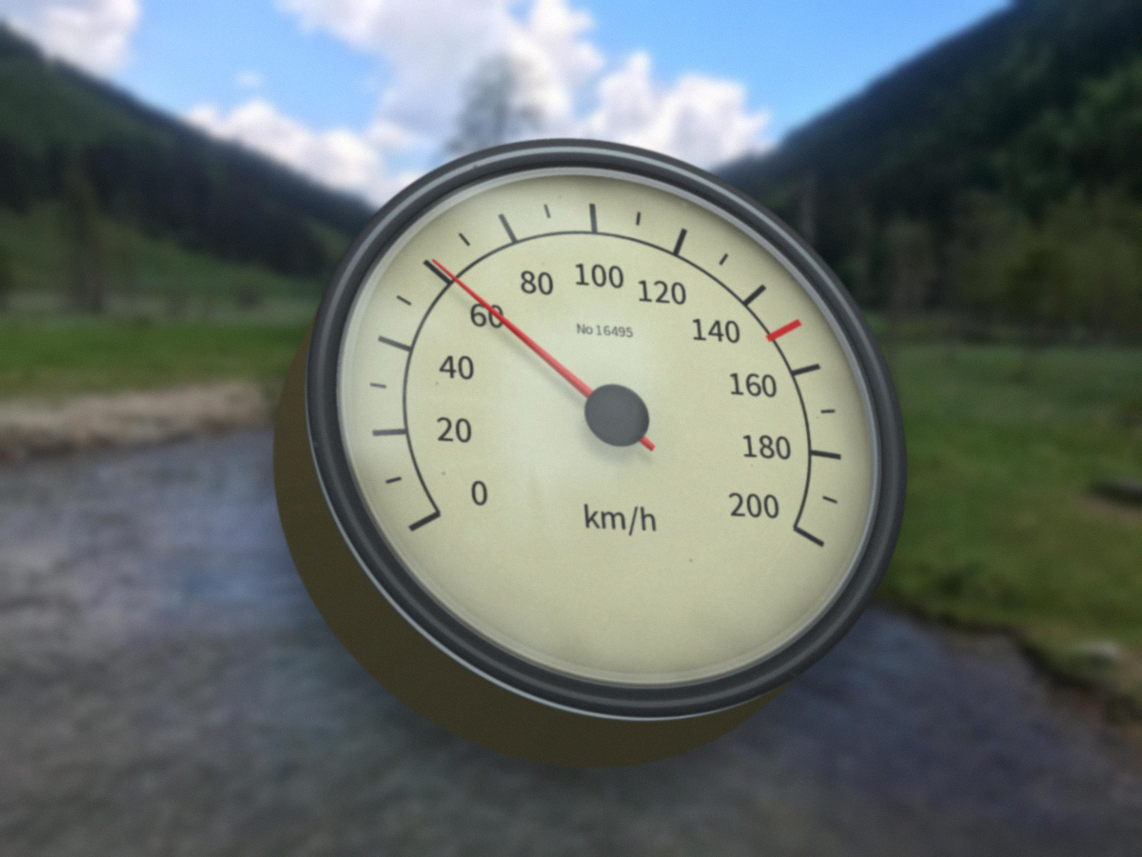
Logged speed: 60 km/h
